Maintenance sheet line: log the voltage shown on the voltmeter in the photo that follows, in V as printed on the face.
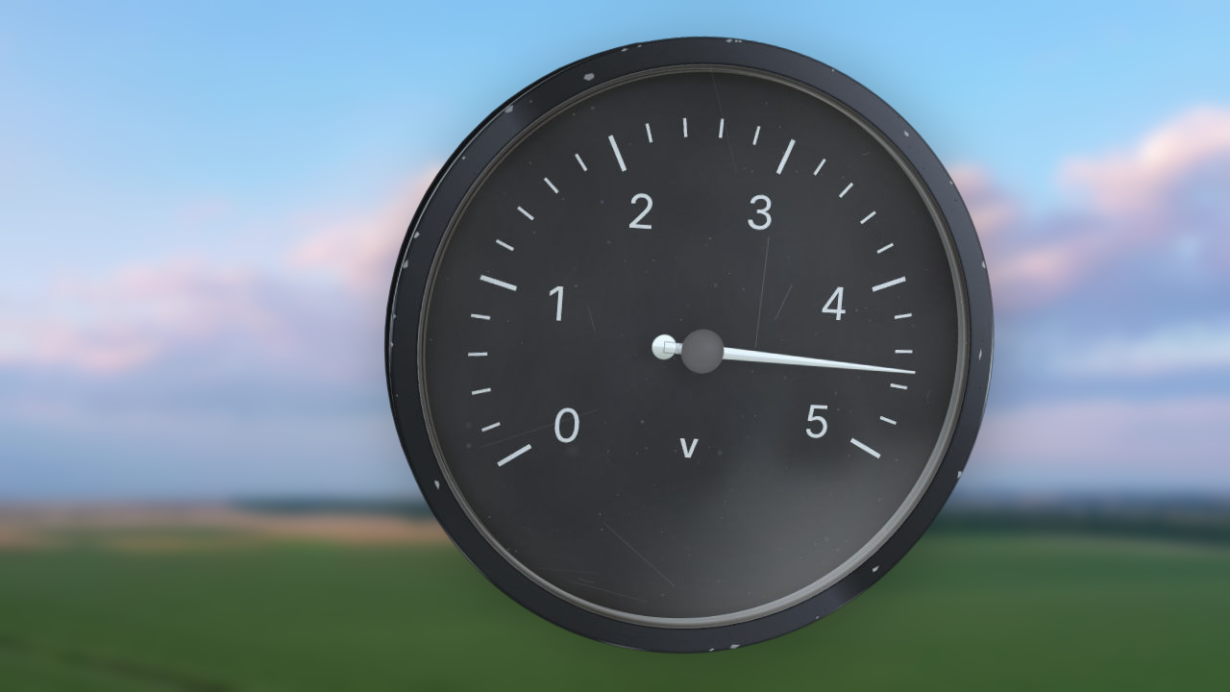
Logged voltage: 4.5 V
